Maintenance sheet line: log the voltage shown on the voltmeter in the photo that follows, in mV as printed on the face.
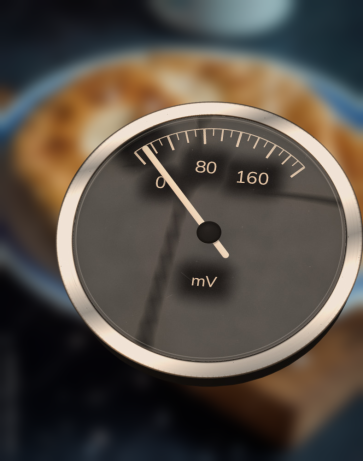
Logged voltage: 10 mV
